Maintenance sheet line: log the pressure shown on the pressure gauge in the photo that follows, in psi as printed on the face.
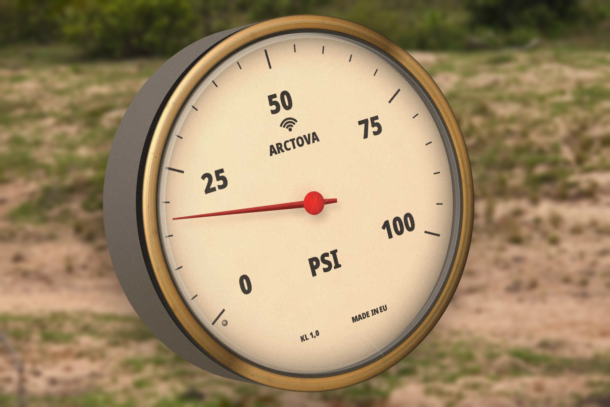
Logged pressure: 17.5 psi
